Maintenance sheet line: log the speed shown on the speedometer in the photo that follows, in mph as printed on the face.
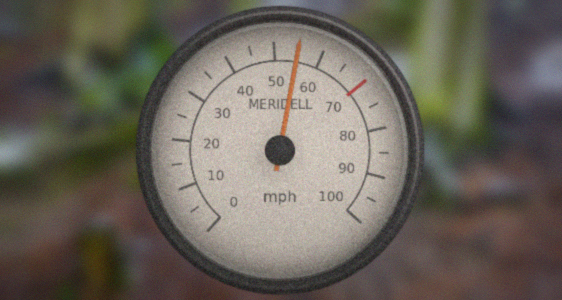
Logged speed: 55 mph
